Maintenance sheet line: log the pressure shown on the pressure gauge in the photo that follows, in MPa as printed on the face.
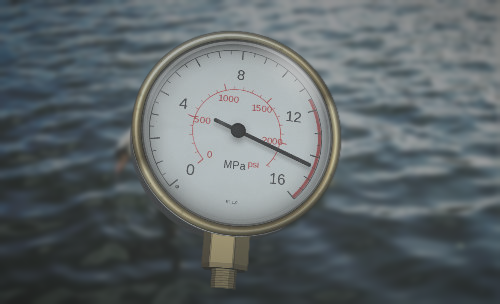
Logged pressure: 14.5 MPa
